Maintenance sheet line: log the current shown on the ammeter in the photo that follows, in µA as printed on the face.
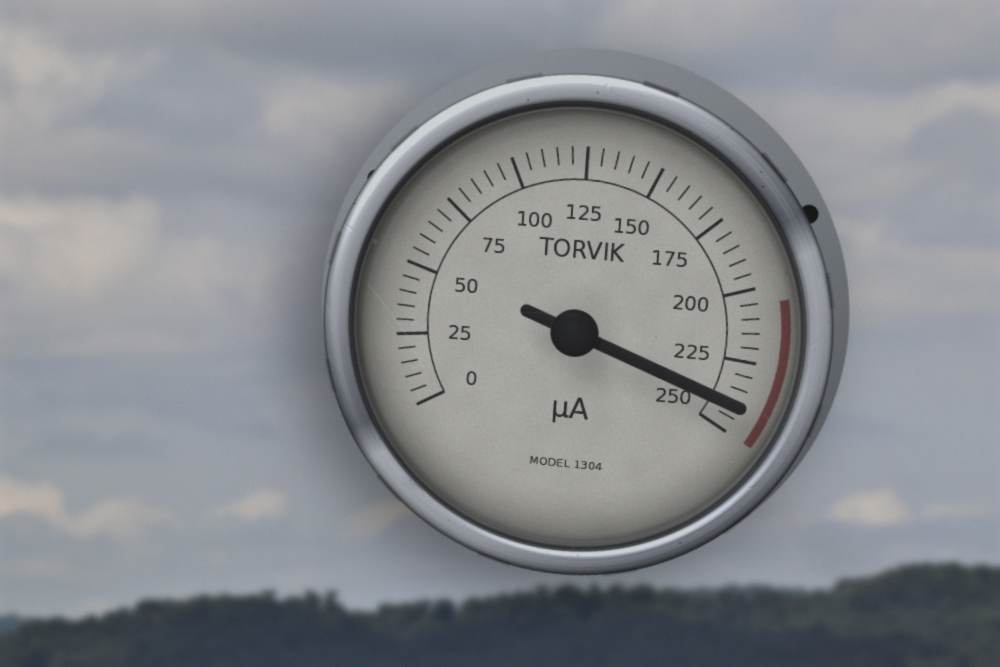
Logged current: 240 µA
